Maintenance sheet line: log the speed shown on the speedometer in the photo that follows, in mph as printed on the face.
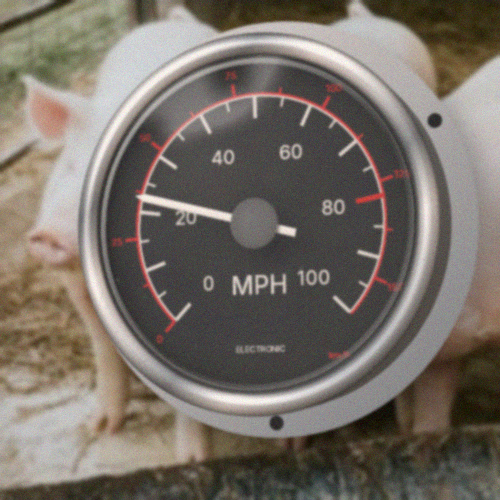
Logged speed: 22.5 mph
